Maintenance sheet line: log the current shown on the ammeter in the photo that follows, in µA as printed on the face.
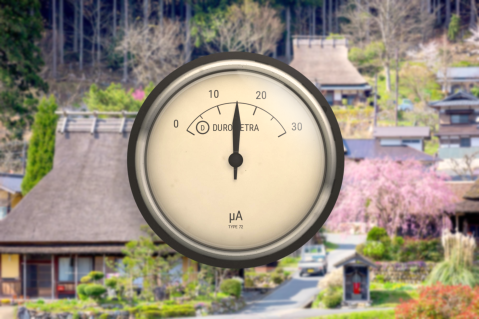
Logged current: 15 µA
